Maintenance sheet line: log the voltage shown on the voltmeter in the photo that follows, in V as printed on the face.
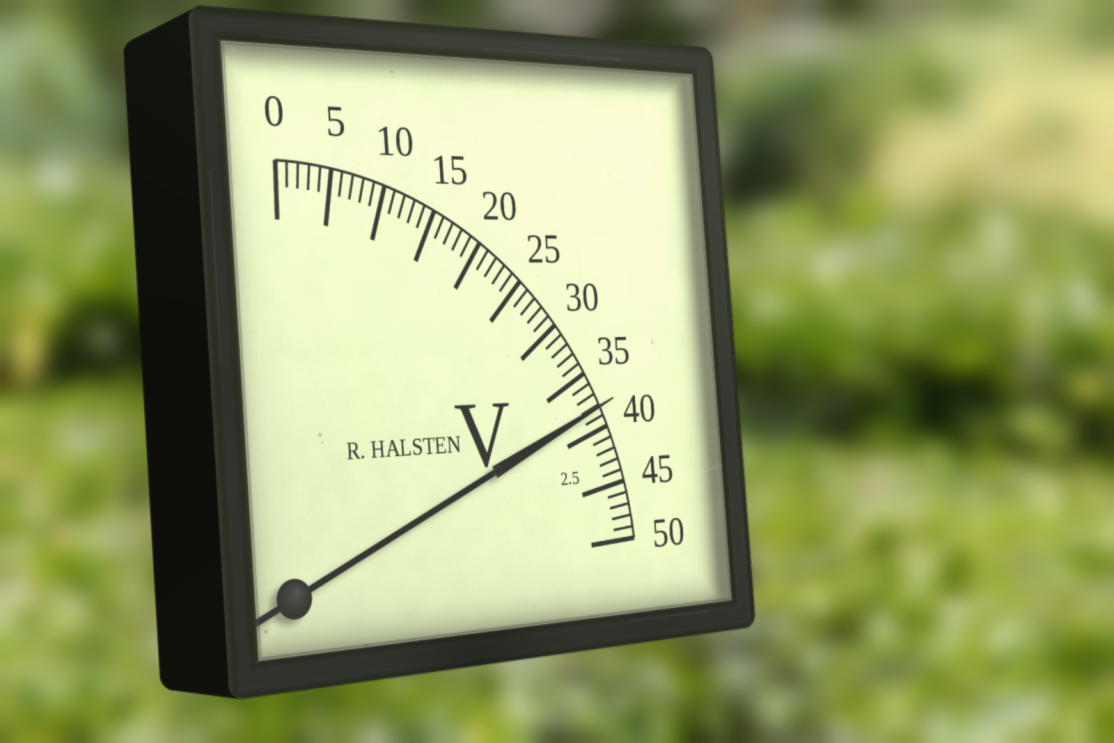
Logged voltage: 38 V
